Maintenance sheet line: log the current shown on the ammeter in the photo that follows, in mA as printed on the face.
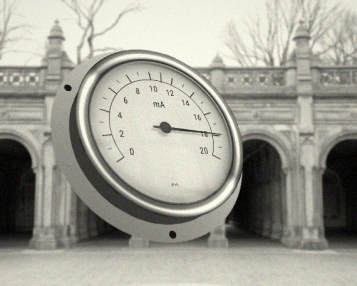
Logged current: 18 mA
